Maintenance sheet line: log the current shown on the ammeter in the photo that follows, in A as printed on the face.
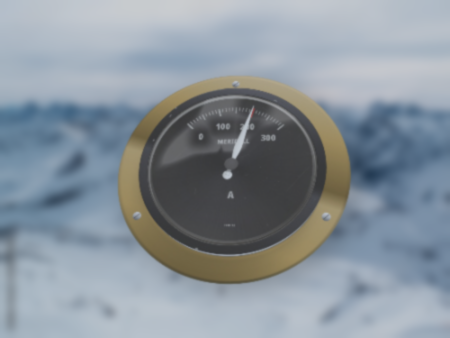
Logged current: 200 A
